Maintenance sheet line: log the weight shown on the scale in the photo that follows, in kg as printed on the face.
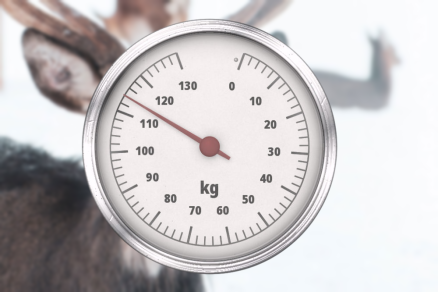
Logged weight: 114 kg
